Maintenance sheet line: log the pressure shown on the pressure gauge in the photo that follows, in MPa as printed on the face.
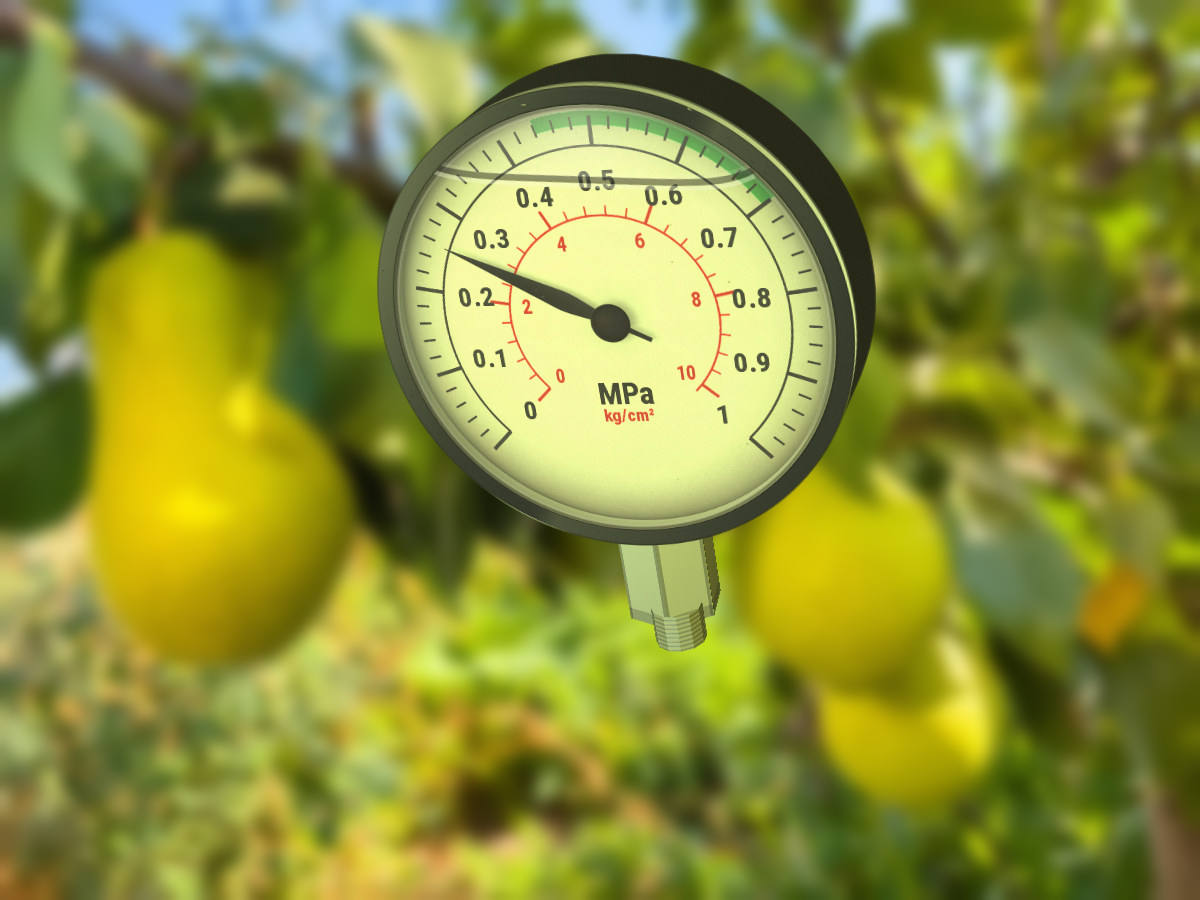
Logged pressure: 0.26 MPa
